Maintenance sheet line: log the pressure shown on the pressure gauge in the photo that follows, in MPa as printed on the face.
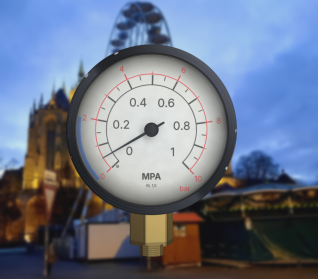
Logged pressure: 0.05 MPa
